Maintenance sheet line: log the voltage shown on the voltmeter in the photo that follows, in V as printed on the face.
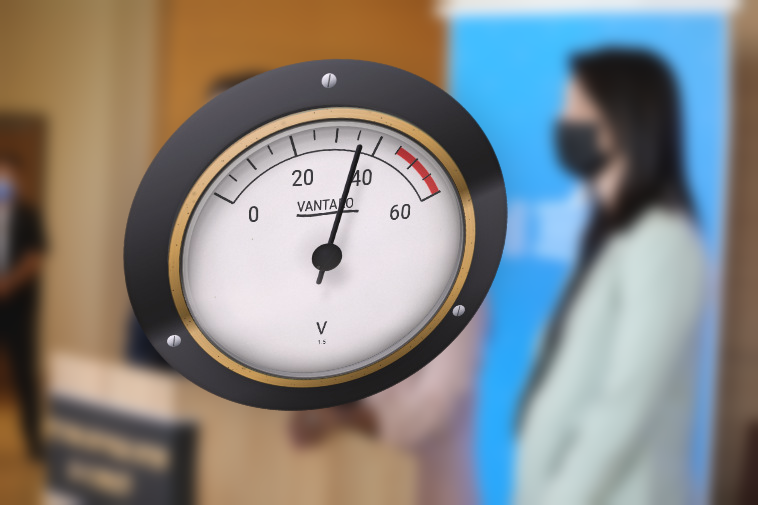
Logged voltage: 35 V
